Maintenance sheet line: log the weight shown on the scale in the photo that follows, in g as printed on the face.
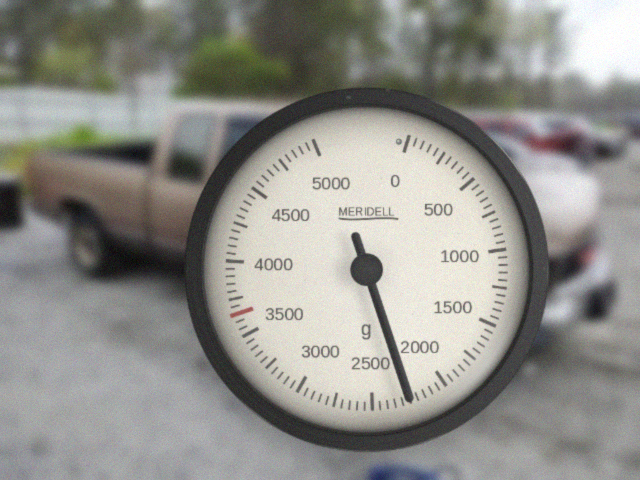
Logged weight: 2250 g
